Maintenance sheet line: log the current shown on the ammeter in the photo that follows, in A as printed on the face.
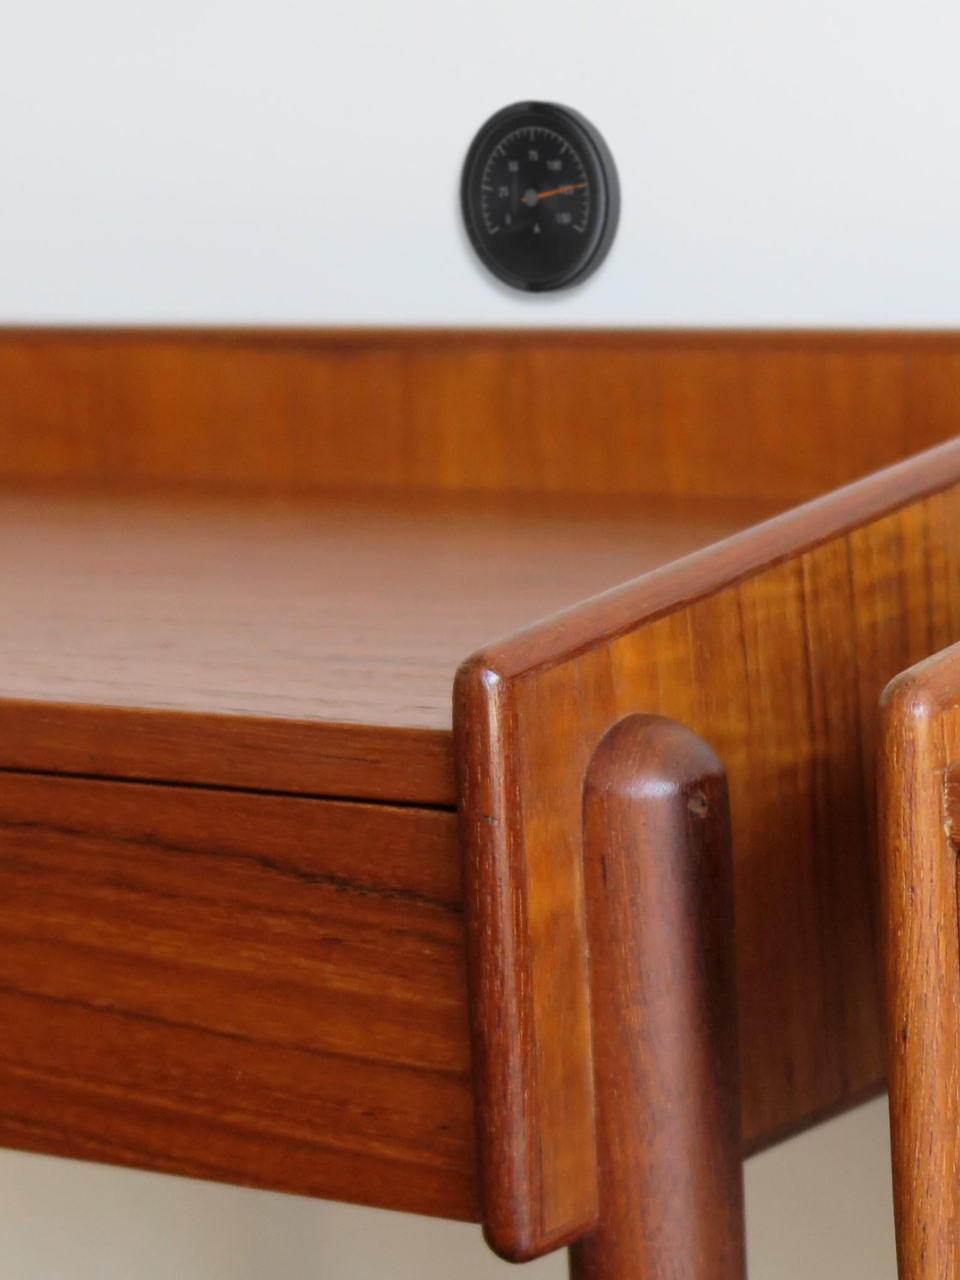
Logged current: 125 A
